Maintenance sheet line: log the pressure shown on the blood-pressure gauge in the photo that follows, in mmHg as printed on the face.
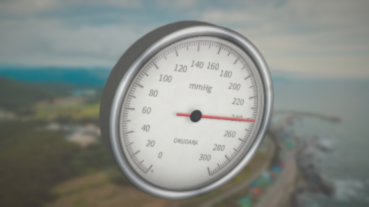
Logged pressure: 240 mmHg
